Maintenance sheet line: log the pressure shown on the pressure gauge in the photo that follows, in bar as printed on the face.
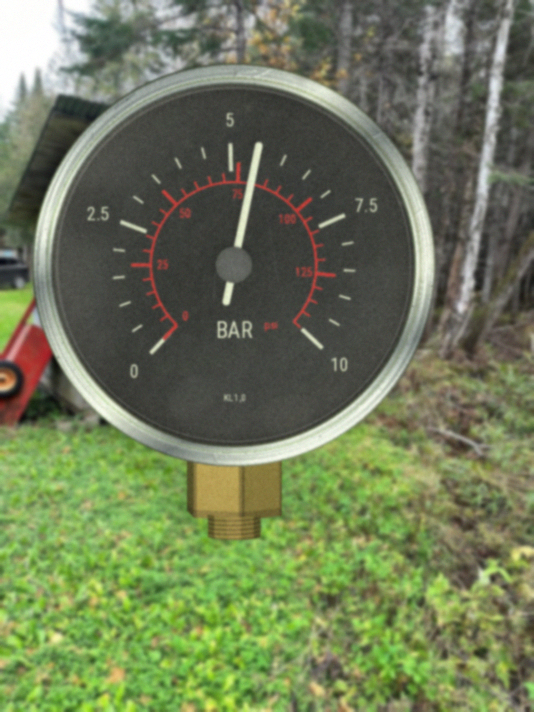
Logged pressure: 5.5 bar
